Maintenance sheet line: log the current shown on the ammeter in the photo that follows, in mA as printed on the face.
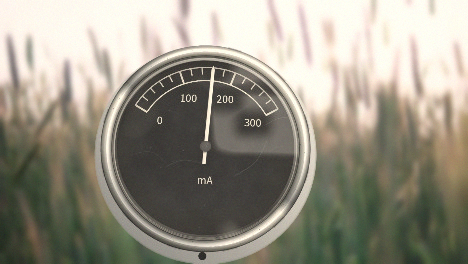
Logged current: 160 mA
